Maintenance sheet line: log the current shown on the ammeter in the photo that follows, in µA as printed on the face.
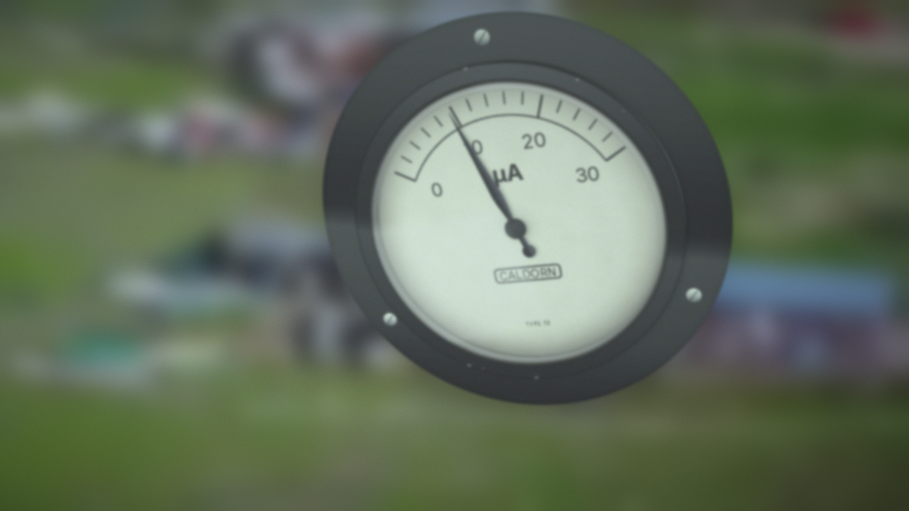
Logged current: 10 µA
